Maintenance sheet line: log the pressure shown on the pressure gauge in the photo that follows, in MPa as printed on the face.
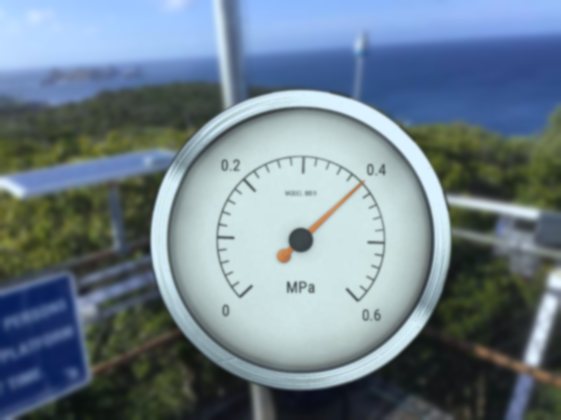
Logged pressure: 0.4 MPa
